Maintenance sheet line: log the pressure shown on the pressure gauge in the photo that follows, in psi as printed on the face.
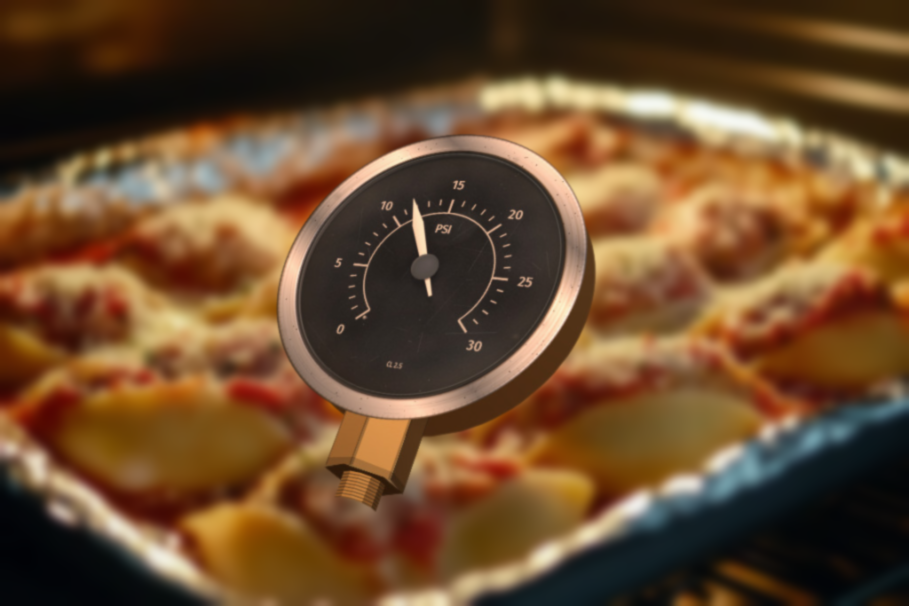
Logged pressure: 12 psi
